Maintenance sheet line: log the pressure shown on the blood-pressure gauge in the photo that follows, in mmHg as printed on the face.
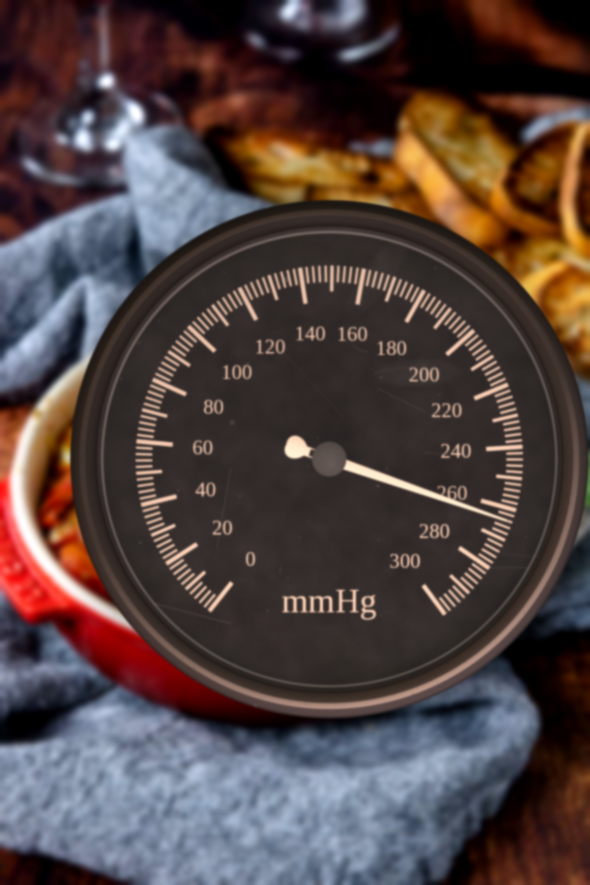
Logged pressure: 264 mmHg
